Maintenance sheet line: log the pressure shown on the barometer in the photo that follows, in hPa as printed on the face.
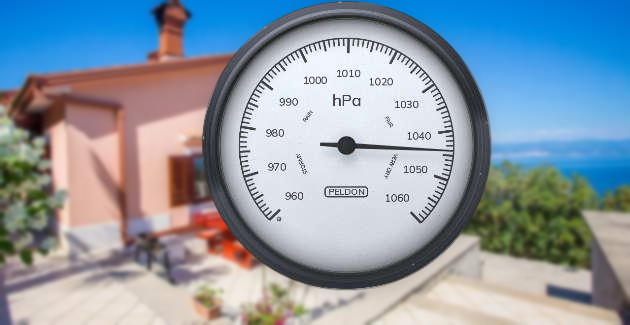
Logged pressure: 1044 hPa
